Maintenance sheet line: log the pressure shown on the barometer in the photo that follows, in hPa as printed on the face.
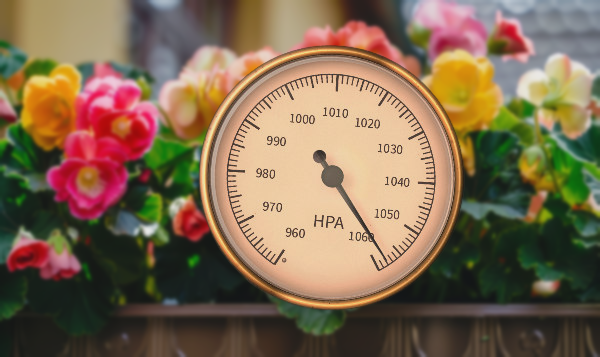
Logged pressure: 1058 hPa
